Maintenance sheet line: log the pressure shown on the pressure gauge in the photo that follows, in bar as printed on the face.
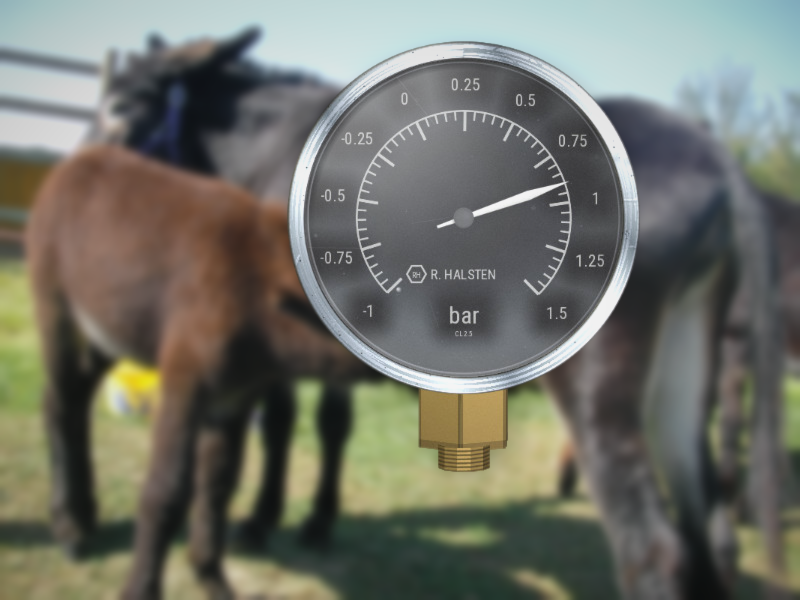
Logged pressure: 0.9 bar
